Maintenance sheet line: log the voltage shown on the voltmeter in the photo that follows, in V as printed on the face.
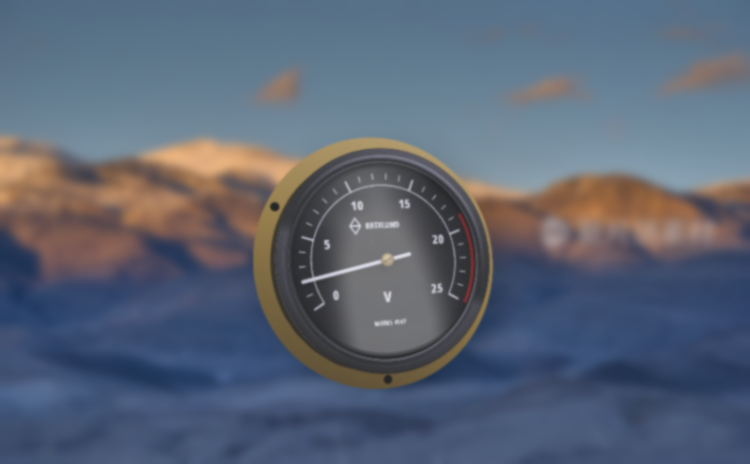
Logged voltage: 2 V
